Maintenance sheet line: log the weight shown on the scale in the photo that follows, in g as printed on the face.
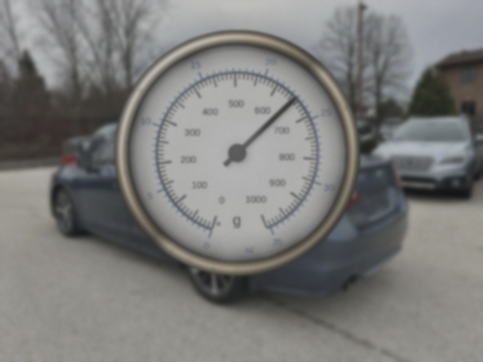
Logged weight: 650 g
